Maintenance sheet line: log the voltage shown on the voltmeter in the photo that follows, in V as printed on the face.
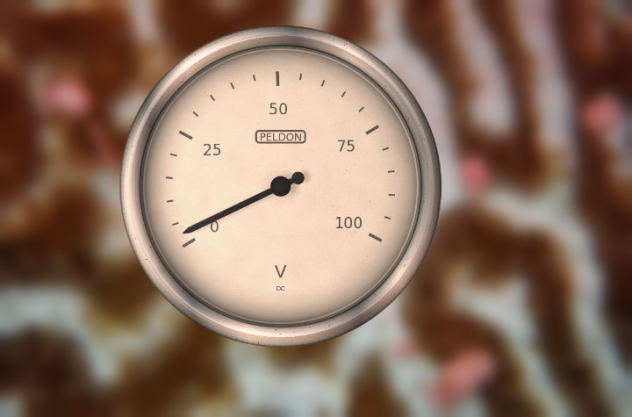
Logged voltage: 2.5 V
